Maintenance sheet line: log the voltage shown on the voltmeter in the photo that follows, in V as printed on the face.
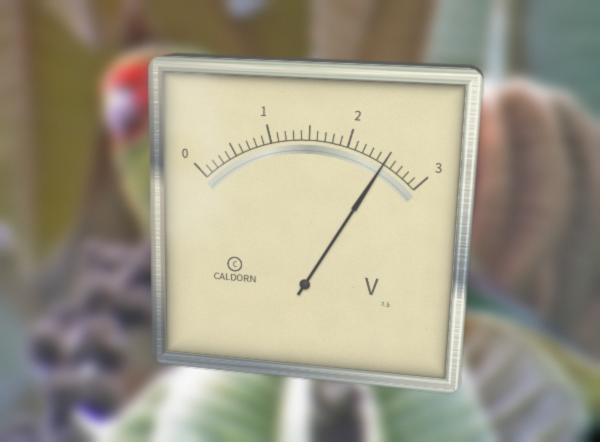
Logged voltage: 2.5 V
